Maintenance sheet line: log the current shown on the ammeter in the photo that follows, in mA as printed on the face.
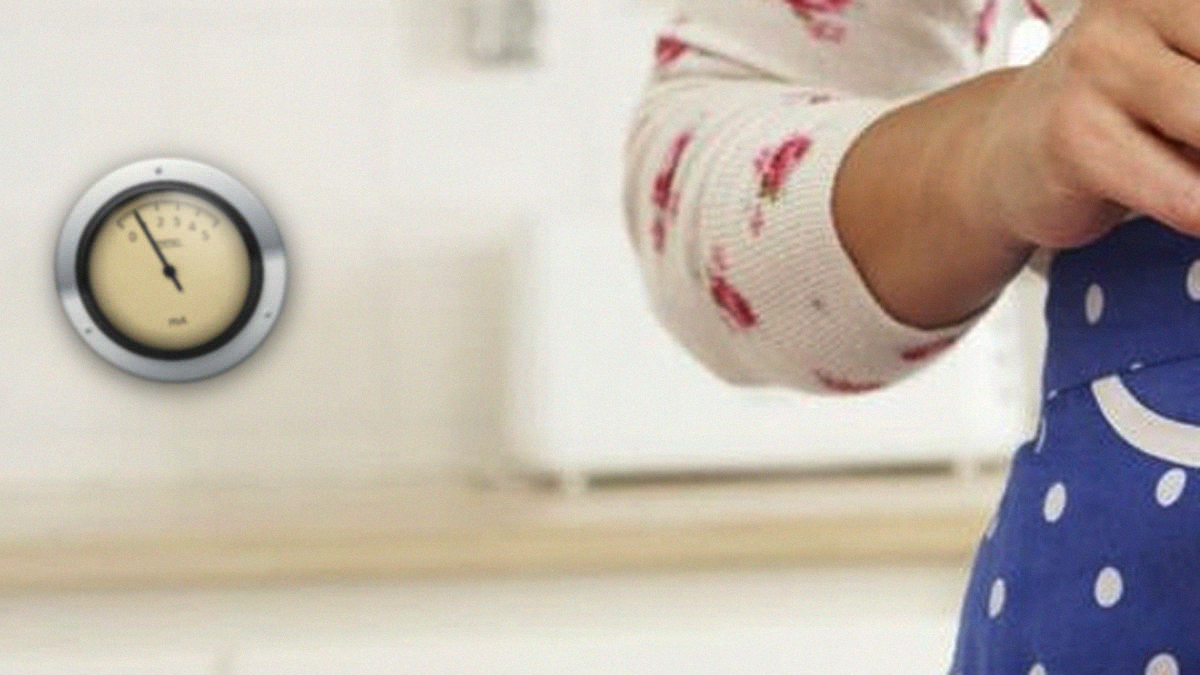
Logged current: 1 mA
